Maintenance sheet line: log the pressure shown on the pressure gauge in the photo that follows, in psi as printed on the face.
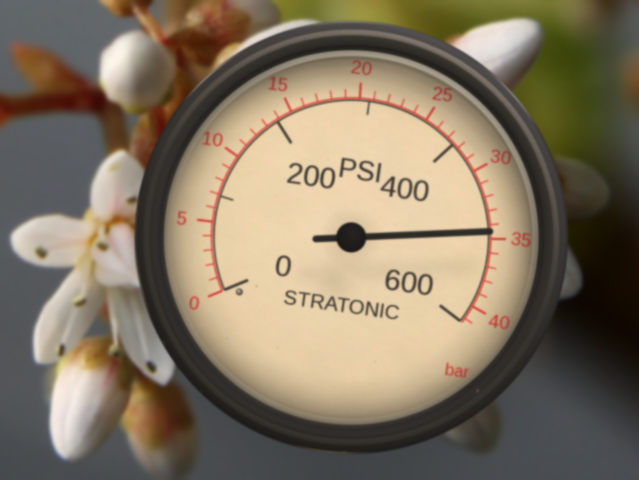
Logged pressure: 500 psi
